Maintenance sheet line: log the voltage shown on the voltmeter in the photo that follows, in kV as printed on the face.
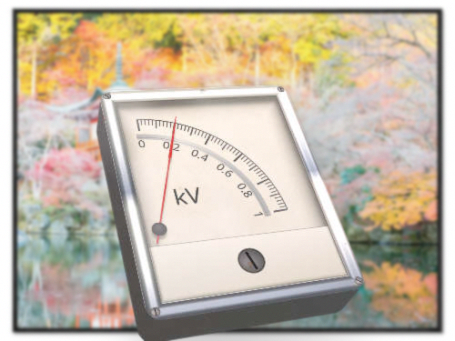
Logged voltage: 0.2 kV
